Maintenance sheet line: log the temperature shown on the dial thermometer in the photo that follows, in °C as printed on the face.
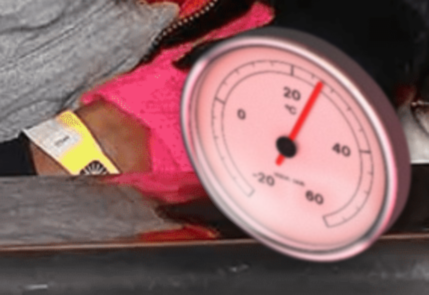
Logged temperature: 26 °C
